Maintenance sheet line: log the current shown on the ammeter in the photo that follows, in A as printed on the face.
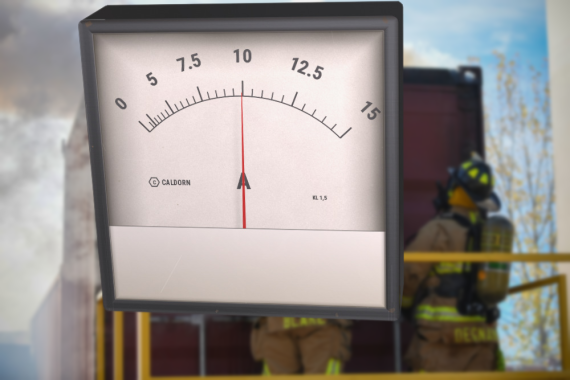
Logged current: 10 A
